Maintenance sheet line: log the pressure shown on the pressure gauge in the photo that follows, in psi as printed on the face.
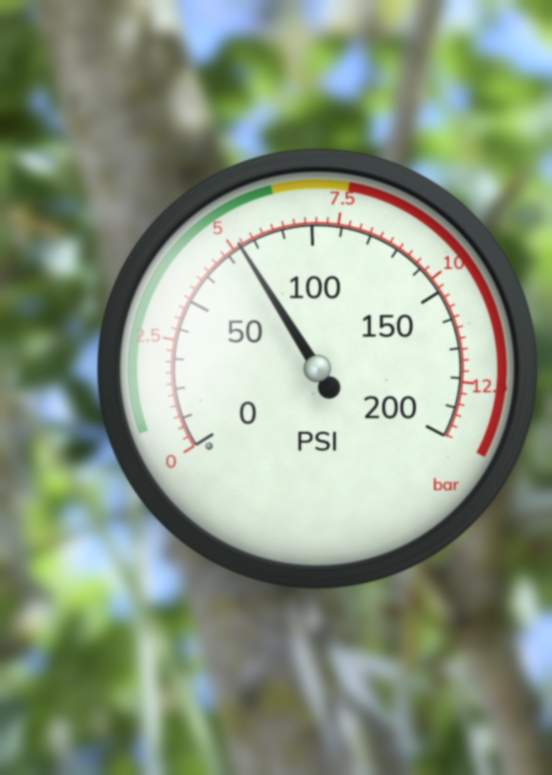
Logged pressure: 75 psi
